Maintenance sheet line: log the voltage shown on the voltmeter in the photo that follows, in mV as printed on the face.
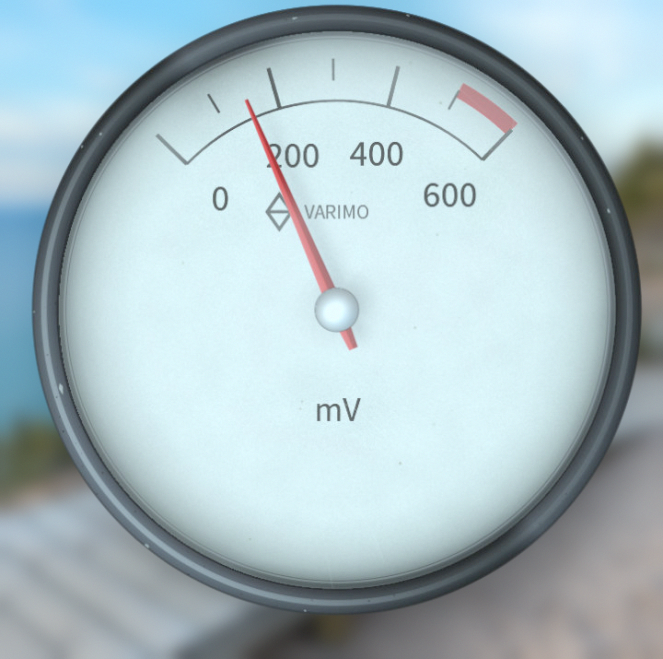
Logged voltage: 150 mV
